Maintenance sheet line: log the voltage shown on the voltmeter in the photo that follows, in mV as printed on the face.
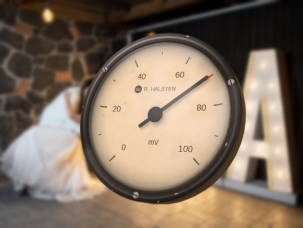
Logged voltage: 70 mV
